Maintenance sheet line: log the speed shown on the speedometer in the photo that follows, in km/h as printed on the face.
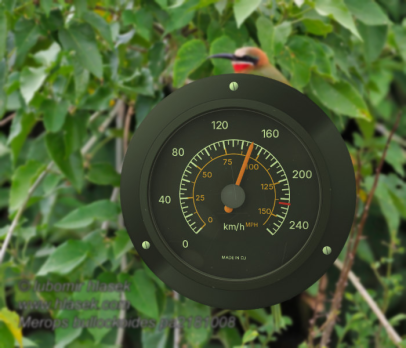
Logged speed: 150 km/h
